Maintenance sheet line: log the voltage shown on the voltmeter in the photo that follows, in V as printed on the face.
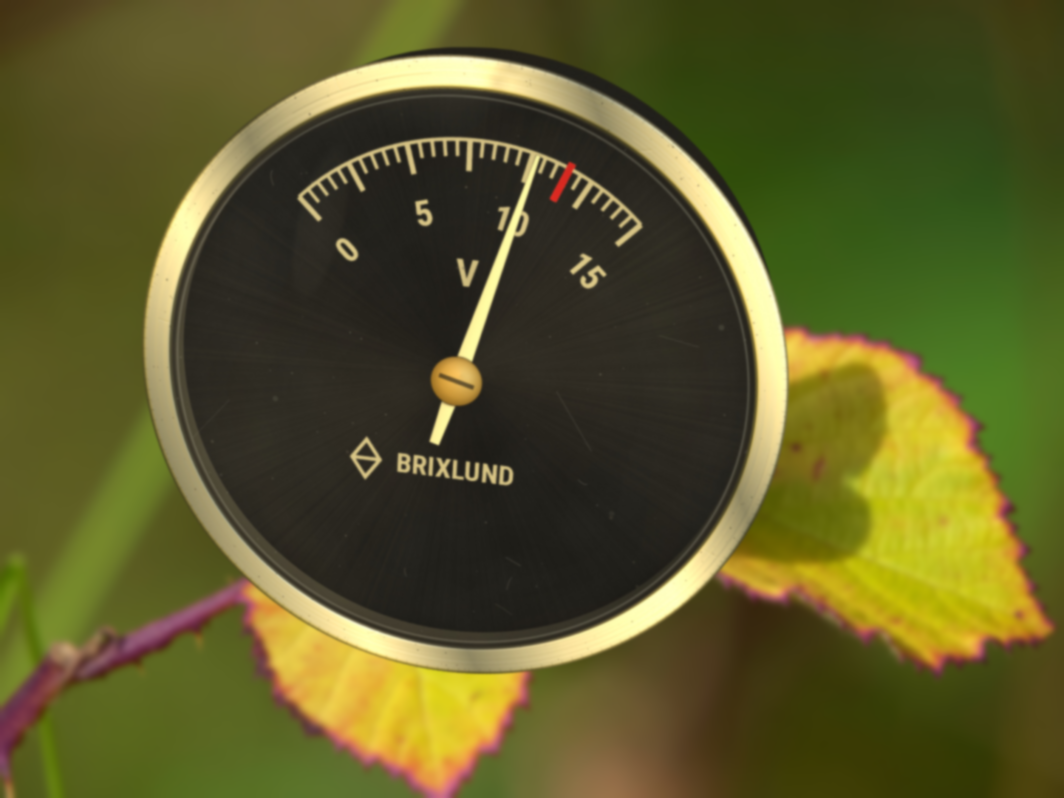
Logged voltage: 10.25 V
